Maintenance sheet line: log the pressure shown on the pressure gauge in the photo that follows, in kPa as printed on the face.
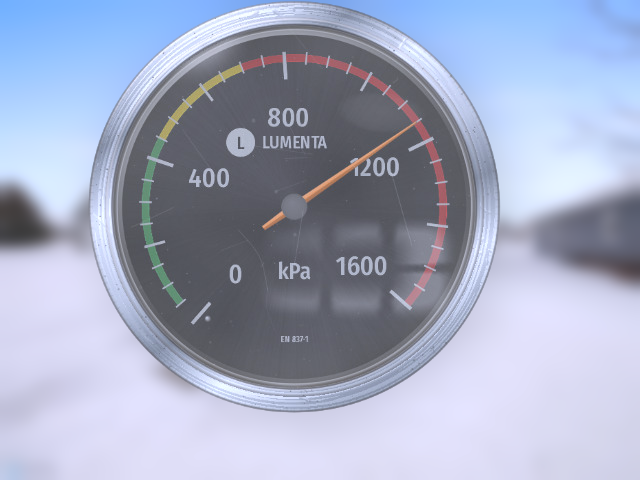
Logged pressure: 1150 kPa
